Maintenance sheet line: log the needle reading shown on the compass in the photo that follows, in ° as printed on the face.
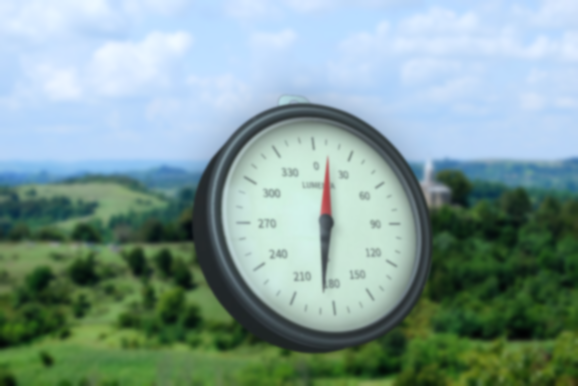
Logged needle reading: 10 °
